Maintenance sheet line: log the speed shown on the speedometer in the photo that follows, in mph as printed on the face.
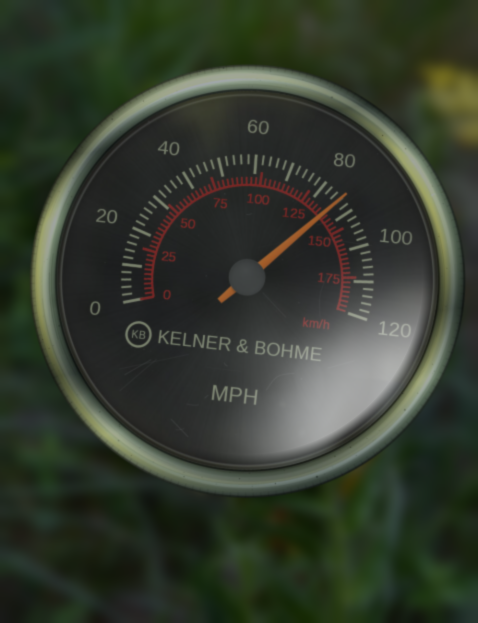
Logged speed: 86 mph
